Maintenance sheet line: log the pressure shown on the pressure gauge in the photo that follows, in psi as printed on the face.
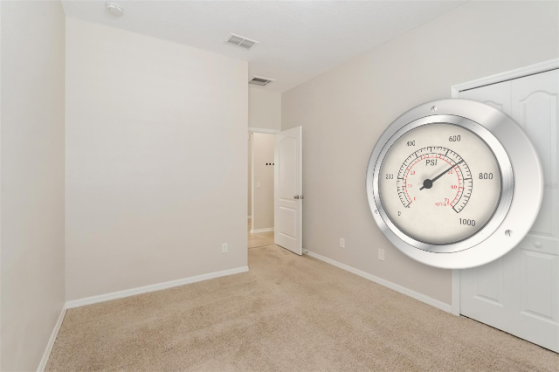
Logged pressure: 700 psi
